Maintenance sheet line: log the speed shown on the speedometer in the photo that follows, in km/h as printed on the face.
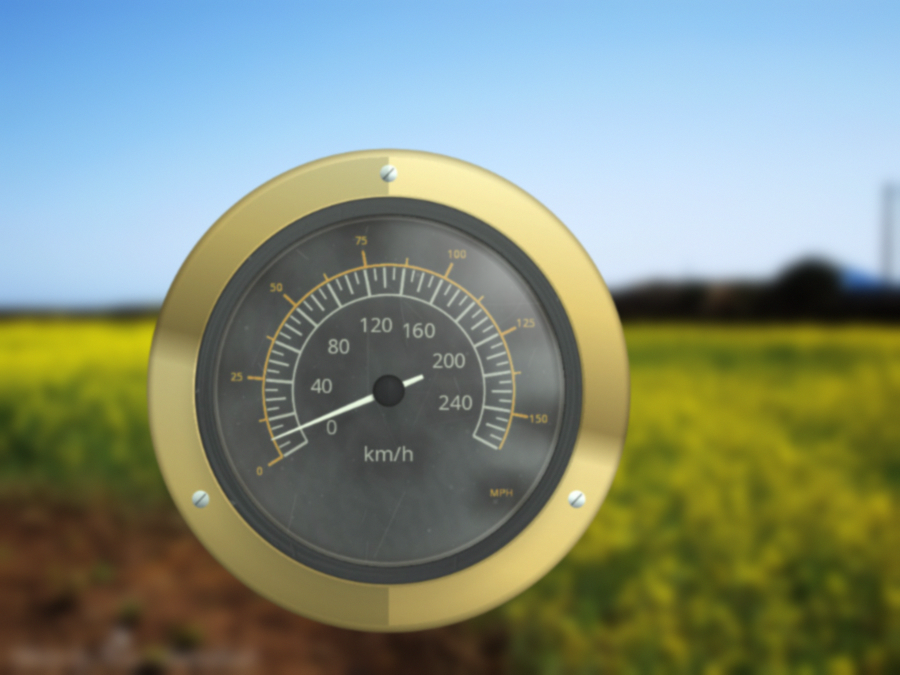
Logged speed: 10 km/h
